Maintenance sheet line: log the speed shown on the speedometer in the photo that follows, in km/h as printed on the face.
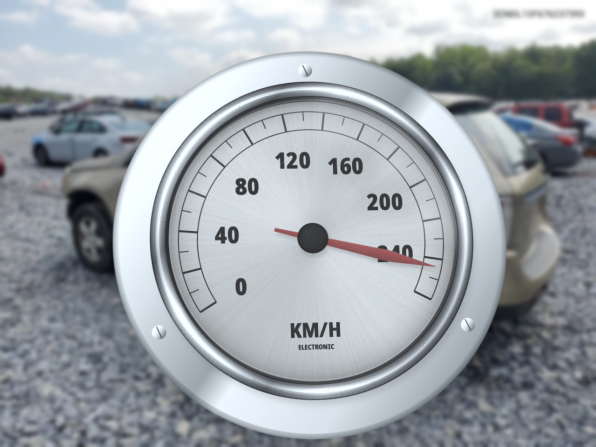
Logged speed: 245 km/h
